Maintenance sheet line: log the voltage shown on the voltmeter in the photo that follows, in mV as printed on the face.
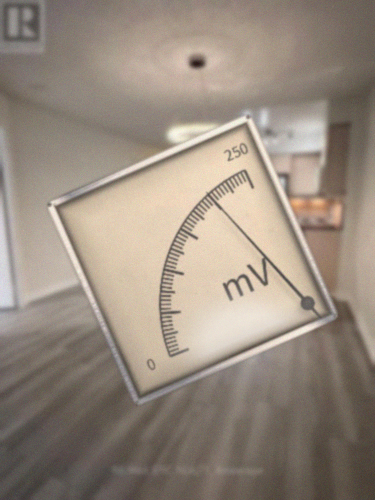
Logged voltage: 200 mV
